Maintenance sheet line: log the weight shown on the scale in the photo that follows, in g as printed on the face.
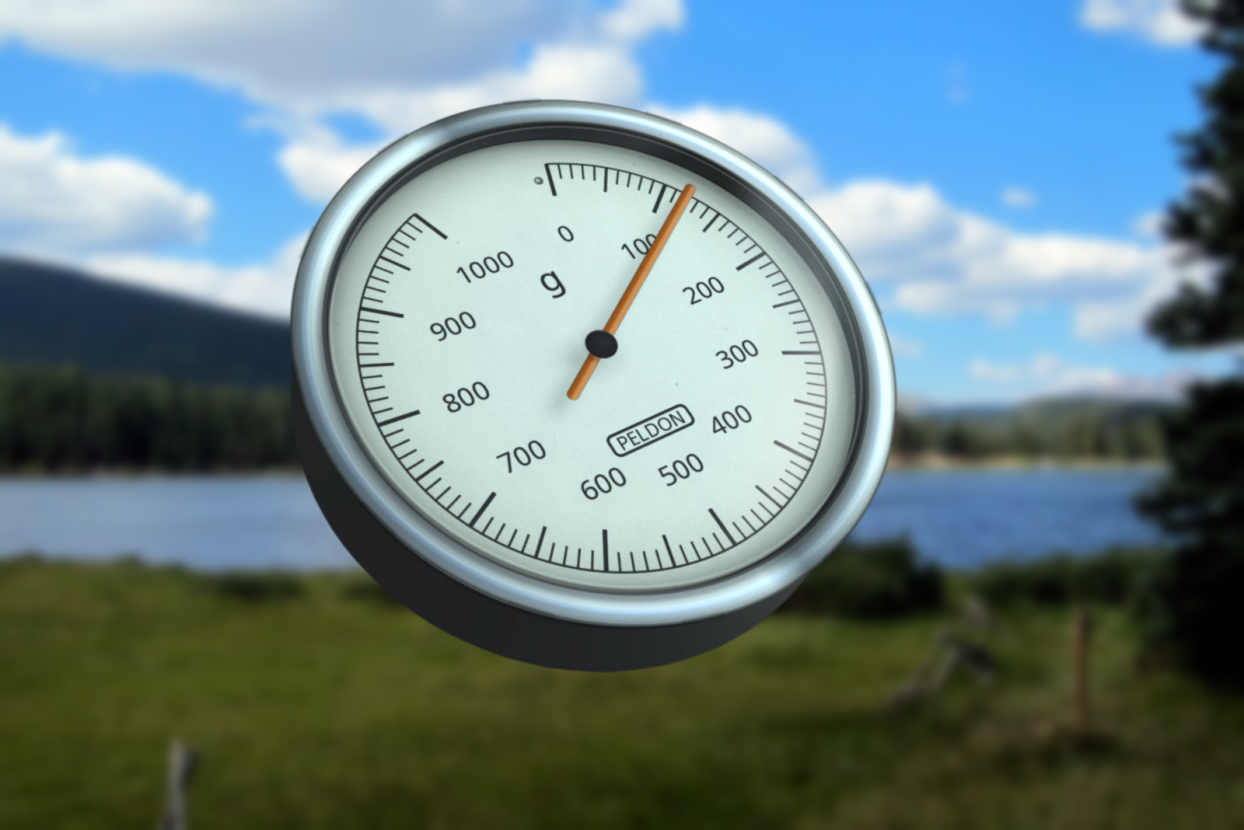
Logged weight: 120 g
